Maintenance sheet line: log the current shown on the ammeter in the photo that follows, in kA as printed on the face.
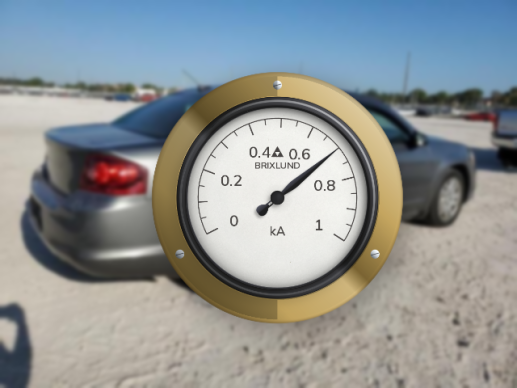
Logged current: 0.7 kA
